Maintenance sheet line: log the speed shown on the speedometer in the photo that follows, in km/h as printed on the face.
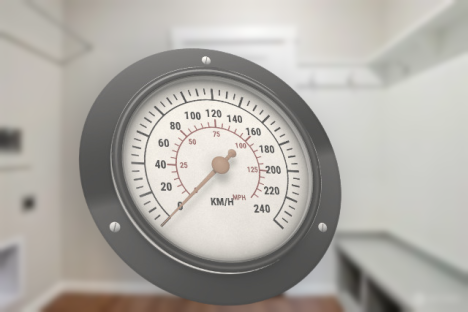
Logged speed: 0 km/h
